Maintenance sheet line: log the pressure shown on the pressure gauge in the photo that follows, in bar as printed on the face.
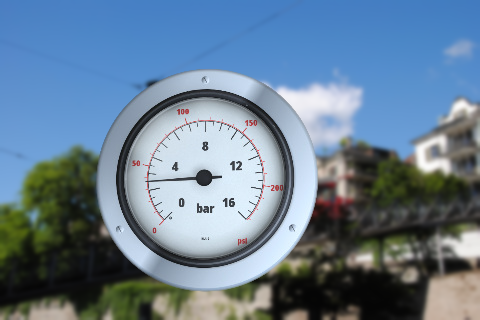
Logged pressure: 2.5 bar
